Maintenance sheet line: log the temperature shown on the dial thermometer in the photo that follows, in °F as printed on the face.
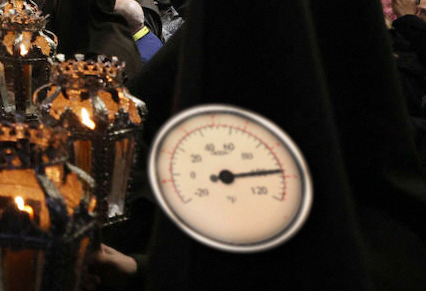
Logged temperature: 100 °F
